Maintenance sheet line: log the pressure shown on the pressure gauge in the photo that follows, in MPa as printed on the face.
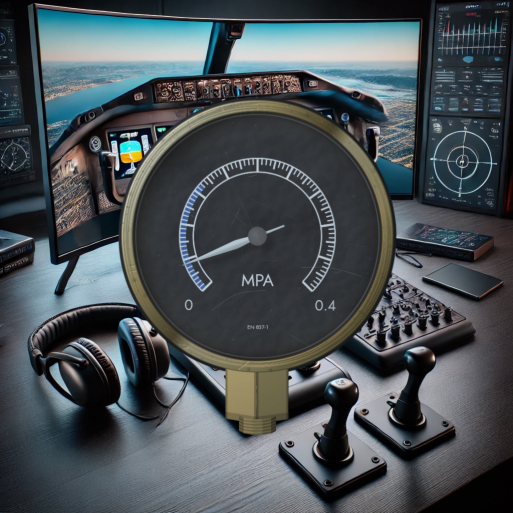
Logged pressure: 0.035 MPa
